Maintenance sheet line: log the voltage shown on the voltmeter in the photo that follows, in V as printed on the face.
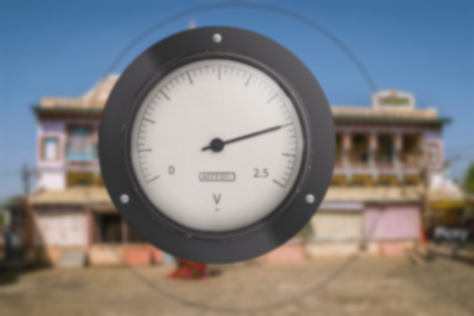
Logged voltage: 2 V
